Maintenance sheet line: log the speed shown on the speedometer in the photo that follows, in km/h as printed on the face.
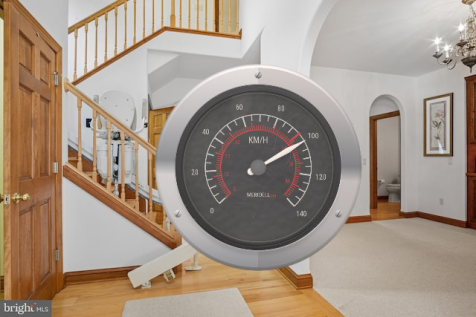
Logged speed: 100 km/h
